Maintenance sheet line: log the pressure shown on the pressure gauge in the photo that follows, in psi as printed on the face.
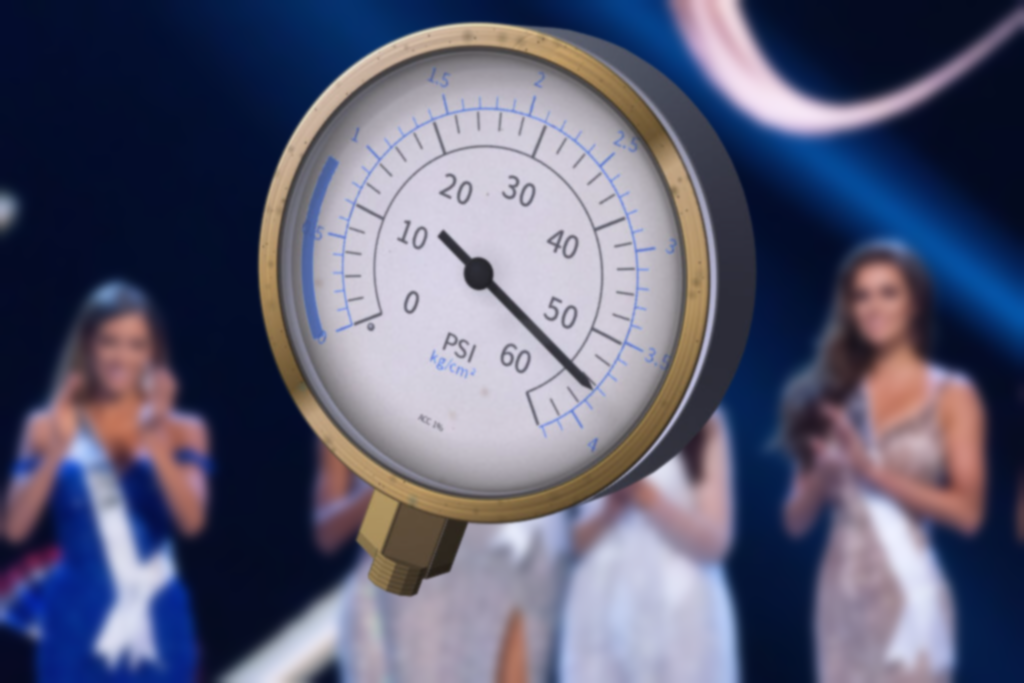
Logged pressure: 54 psi
